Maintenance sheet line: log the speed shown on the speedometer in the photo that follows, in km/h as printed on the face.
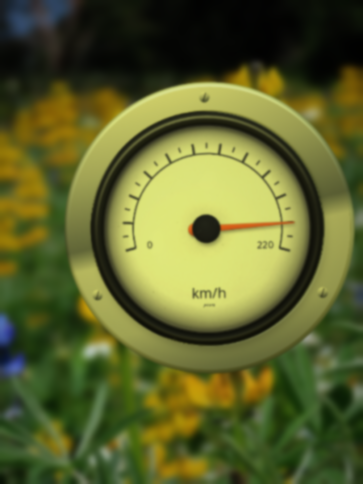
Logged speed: 200 km/h
